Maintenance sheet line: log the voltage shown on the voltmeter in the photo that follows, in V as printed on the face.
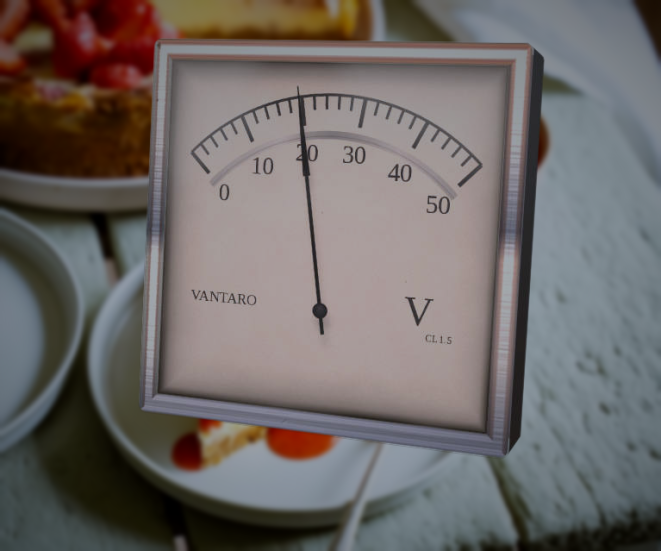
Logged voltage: 20 V
